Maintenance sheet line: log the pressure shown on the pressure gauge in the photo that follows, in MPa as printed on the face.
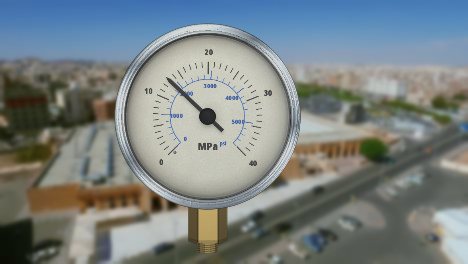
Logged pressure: 13 MPa
